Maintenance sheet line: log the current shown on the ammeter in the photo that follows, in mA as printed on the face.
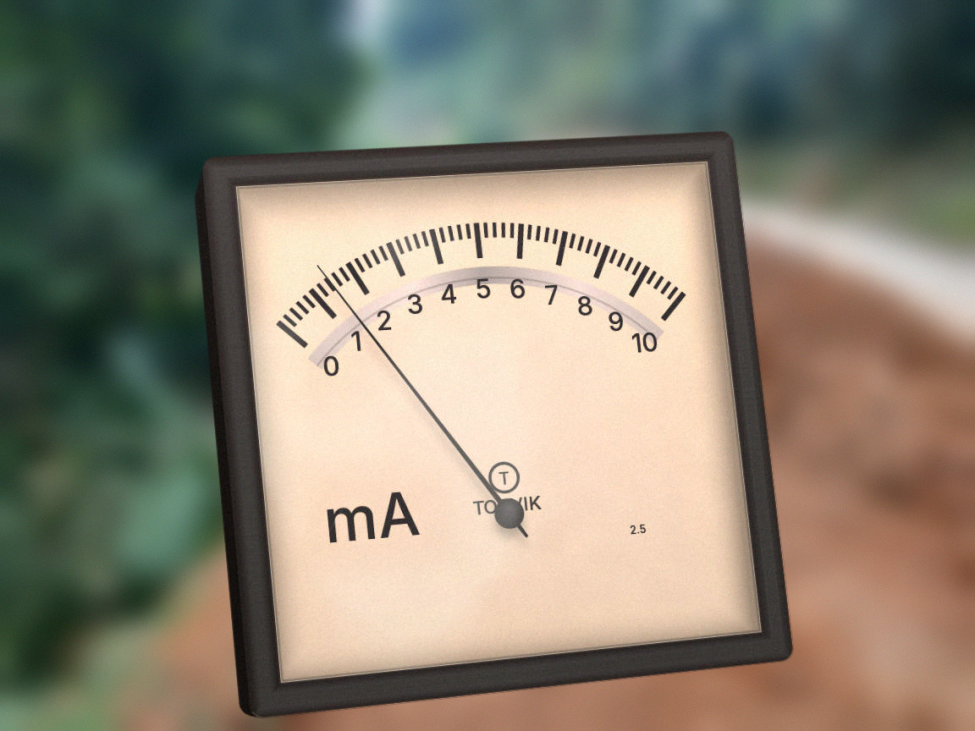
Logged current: 1.4 mA
